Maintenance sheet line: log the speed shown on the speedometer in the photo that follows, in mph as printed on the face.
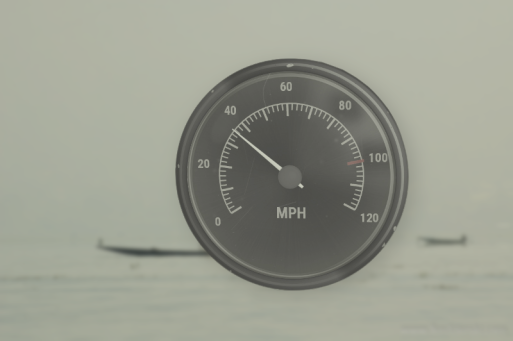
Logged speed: 36 mph
